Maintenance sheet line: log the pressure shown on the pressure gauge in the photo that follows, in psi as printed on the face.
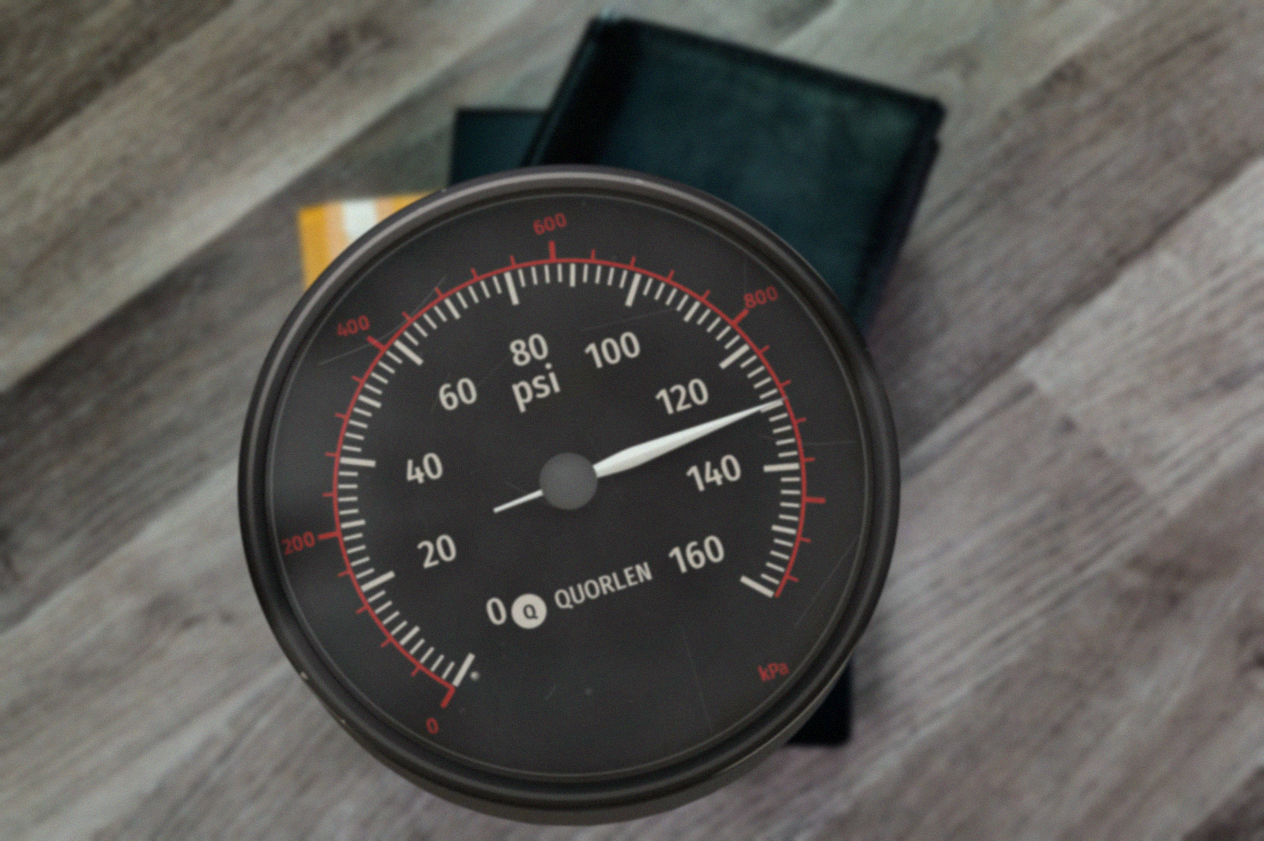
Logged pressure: 130 psi
